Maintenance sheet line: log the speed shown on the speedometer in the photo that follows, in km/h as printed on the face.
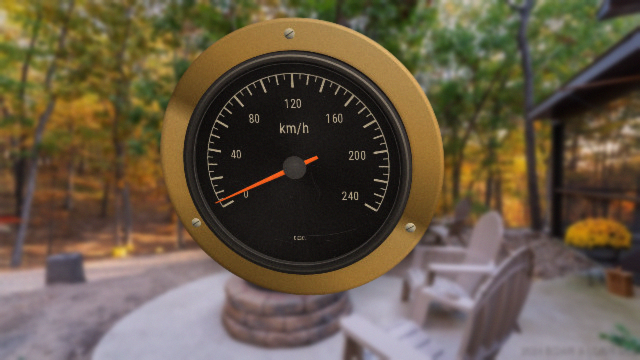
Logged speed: 5 km/h
